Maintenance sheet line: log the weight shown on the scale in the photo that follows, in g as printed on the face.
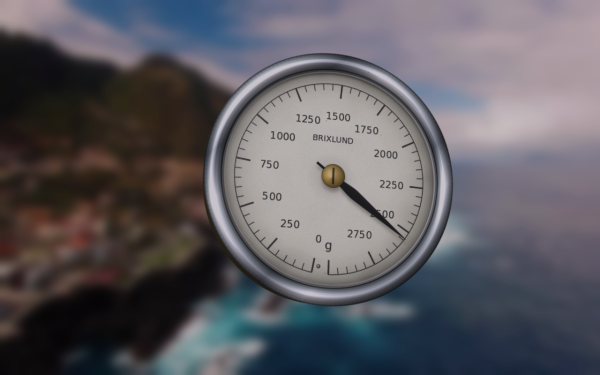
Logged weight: 2550 g
